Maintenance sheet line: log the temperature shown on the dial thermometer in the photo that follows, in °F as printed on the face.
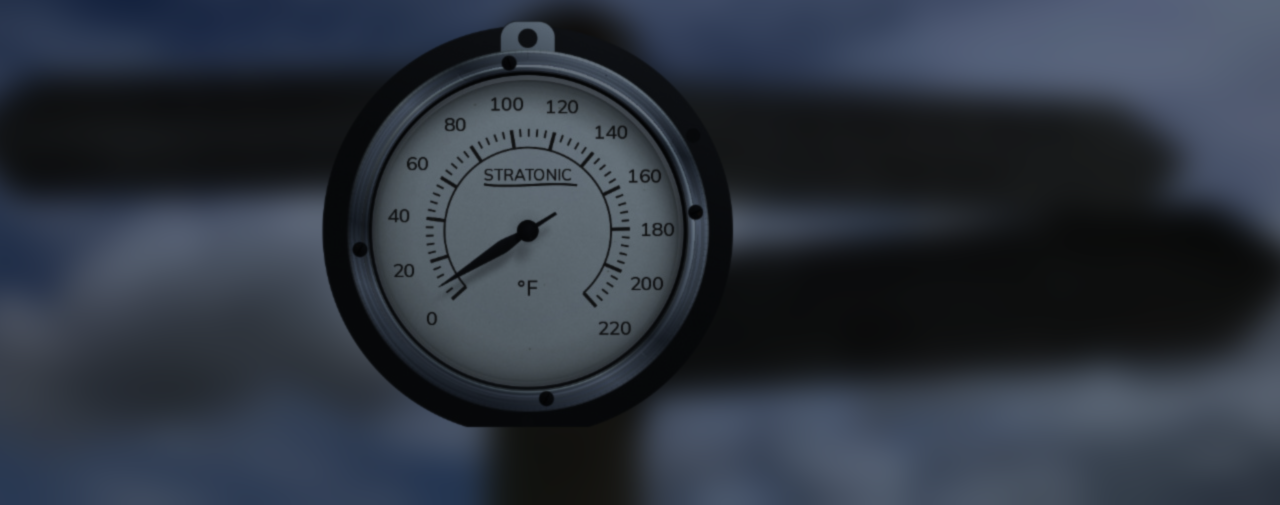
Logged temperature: 8 °F
